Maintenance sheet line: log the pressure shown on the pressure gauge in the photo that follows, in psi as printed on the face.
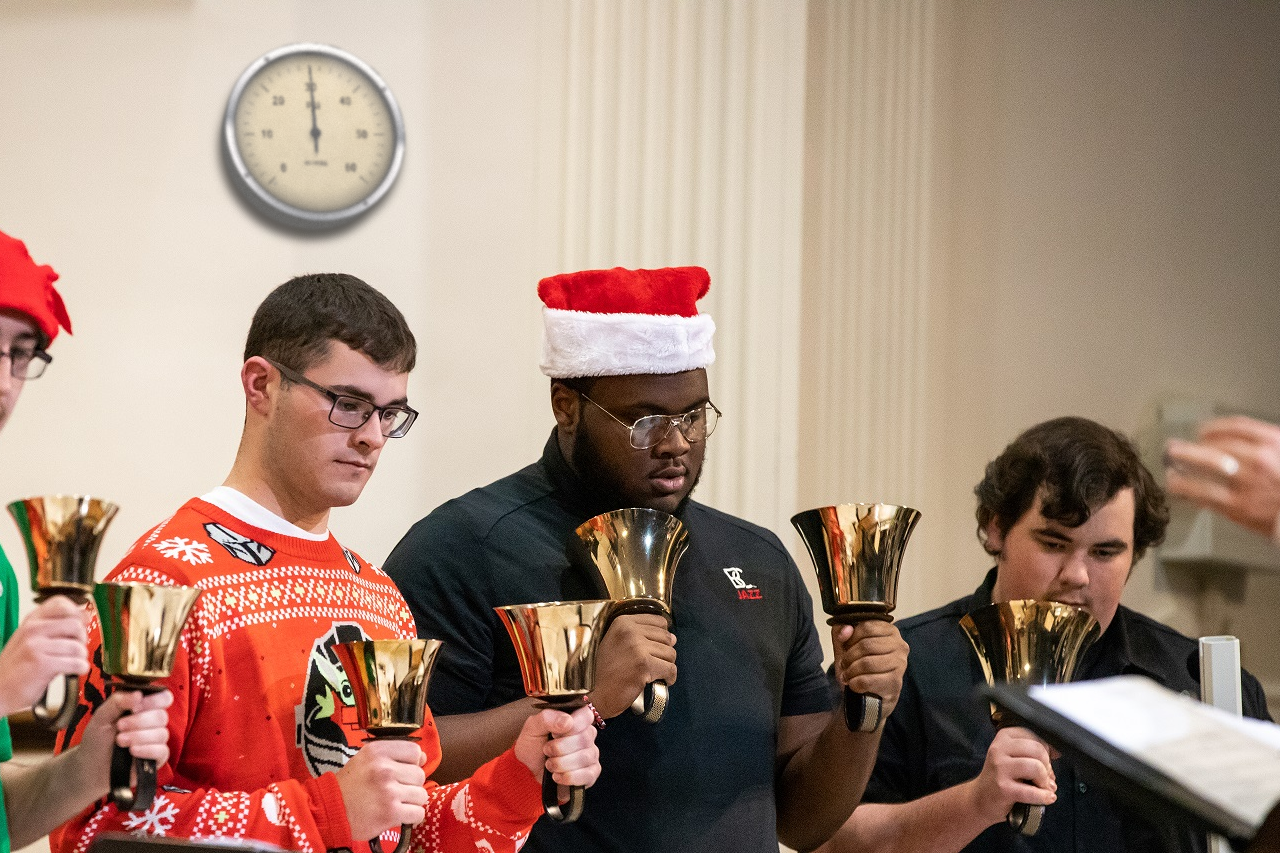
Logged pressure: 30 psi
